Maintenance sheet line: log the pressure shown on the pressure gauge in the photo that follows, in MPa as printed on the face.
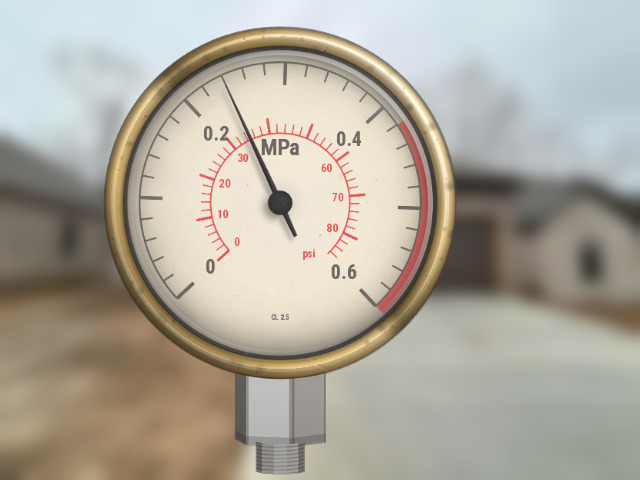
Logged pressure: 0.24 MPa
